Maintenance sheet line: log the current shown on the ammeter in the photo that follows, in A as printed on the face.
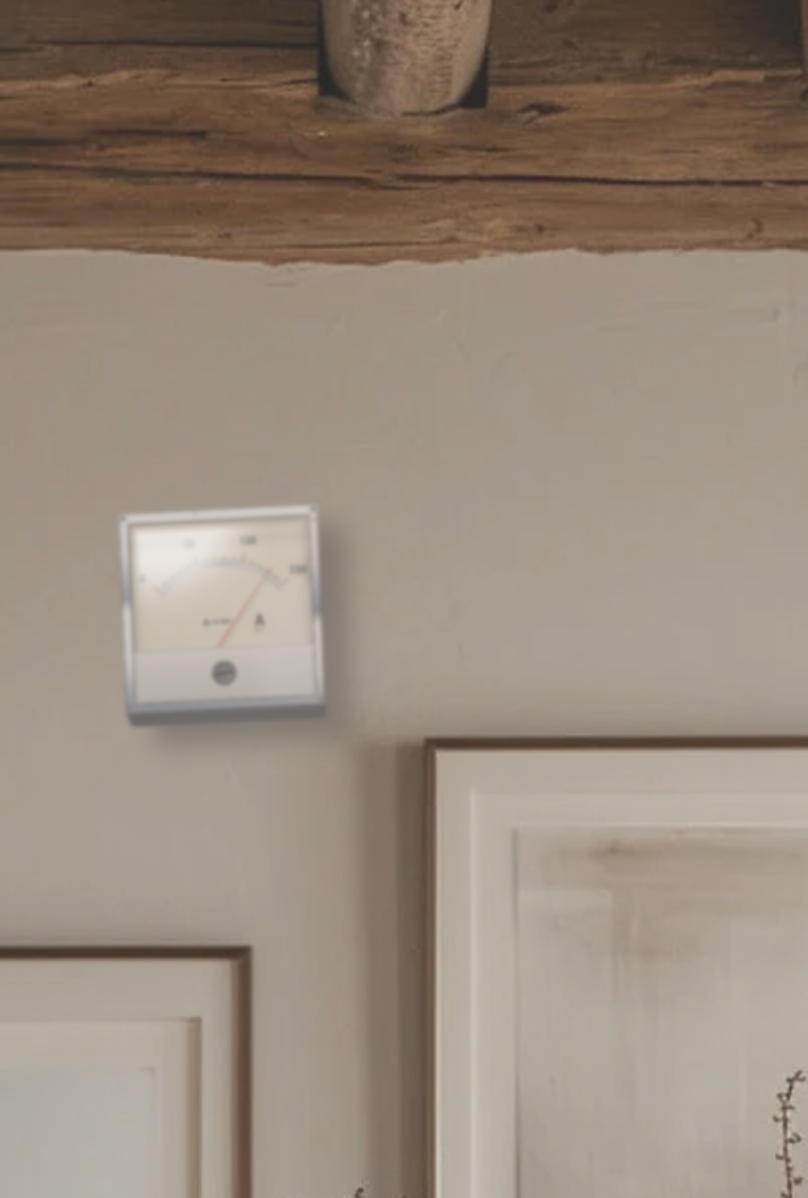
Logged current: 130 A
